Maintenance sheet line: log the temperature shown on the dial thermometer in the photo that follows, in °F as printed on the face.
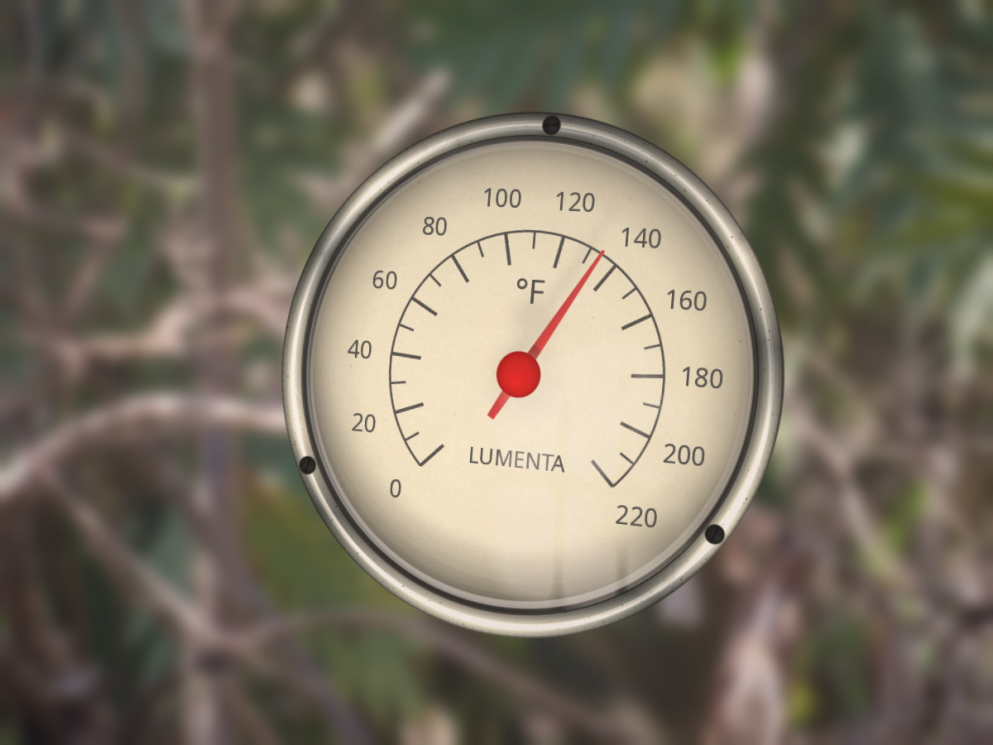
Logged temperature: 135 °F
